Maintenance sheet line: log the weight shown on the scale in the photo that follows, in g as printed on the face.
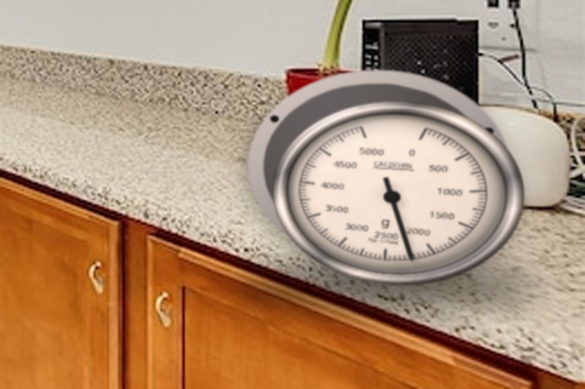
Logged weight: 2250 g
